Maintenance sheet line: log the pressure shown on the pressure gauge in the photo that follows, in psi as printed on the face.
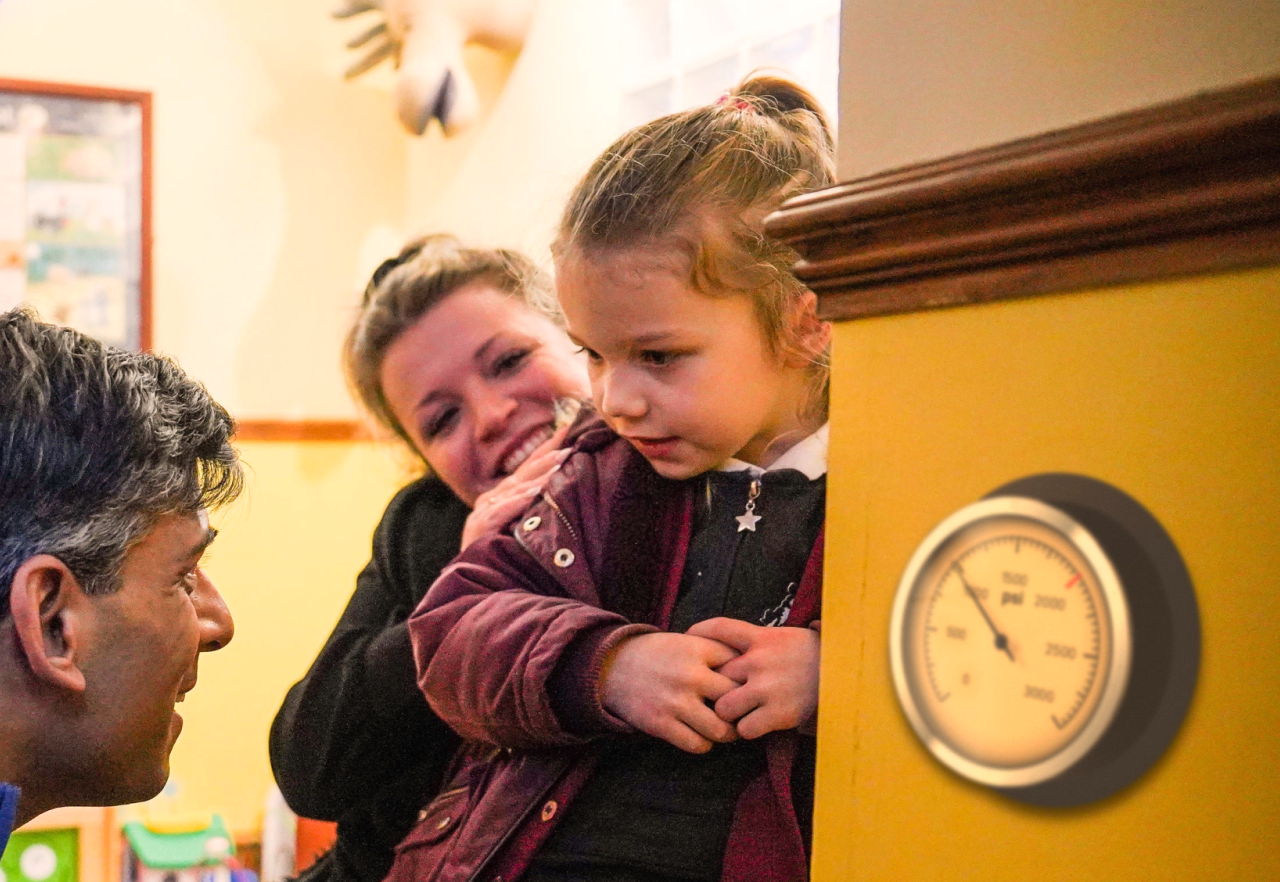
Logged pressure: 1000 psi
